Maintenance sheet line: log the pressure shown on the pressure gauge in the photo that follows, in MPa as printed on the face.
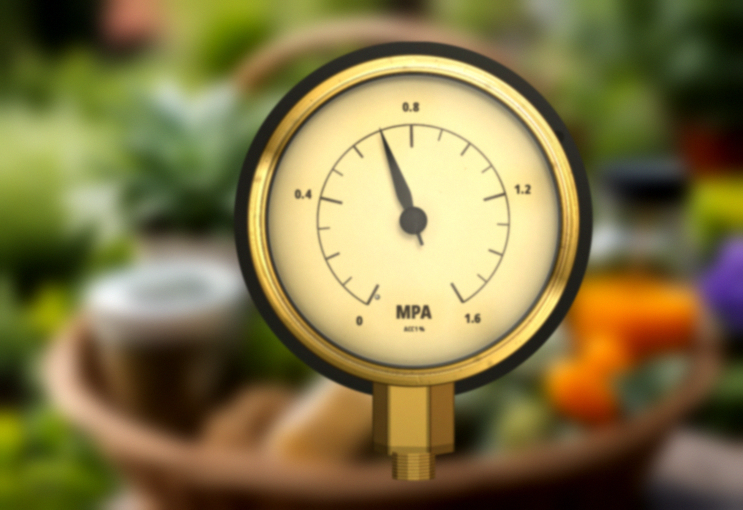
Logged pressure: 0.7 MPa
